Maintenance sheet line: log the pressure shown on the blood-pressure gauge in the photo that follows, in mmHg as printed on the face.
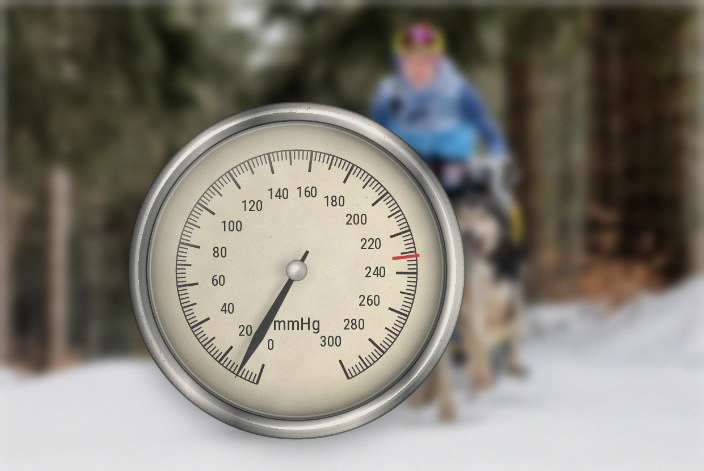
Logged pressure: 10 mmHg
